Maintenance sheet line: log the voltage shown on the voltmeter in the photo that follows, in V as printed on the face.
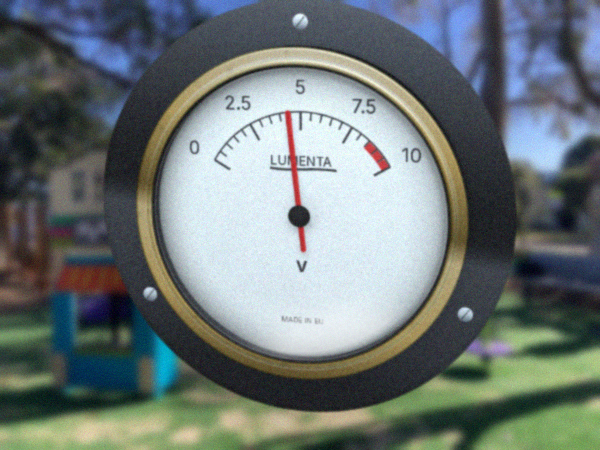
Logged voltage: 4.5 V
